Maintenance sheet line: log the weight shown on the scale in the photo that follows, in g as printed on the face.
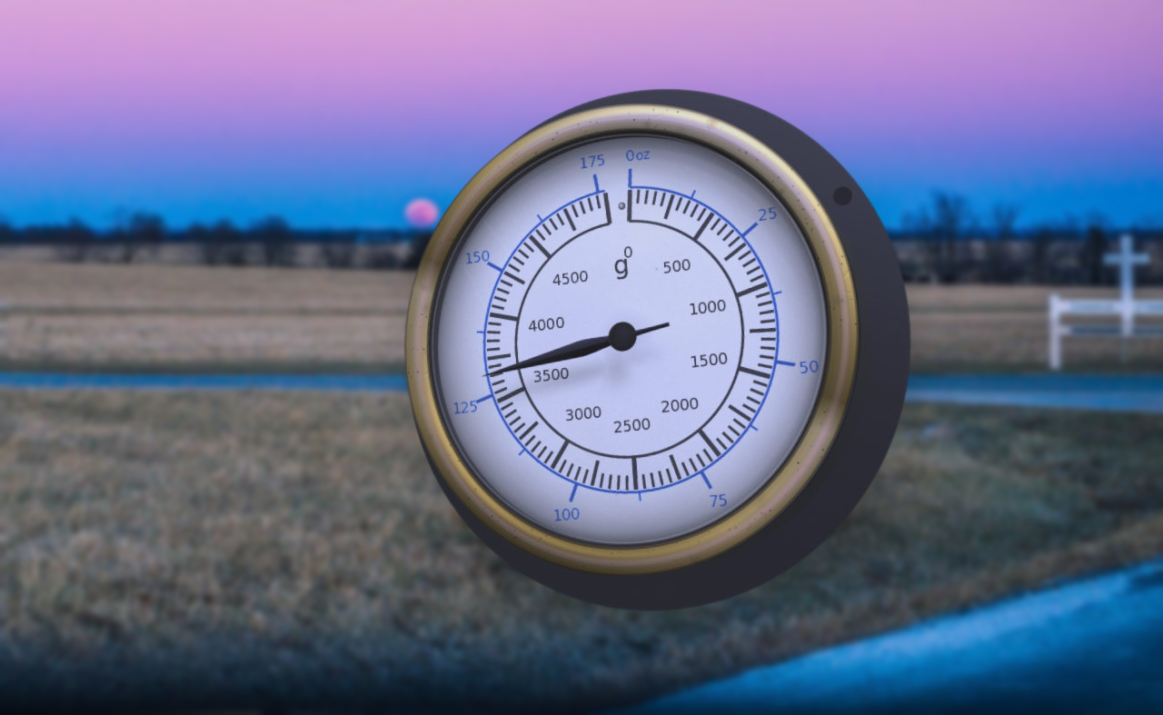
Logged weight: 3650 g
